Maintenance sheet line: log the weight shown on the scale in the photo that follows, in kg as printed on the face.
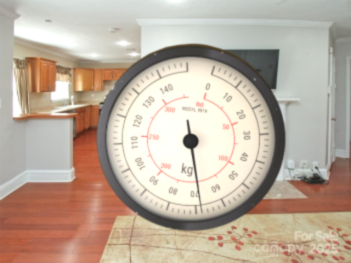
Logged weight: 68 kg
